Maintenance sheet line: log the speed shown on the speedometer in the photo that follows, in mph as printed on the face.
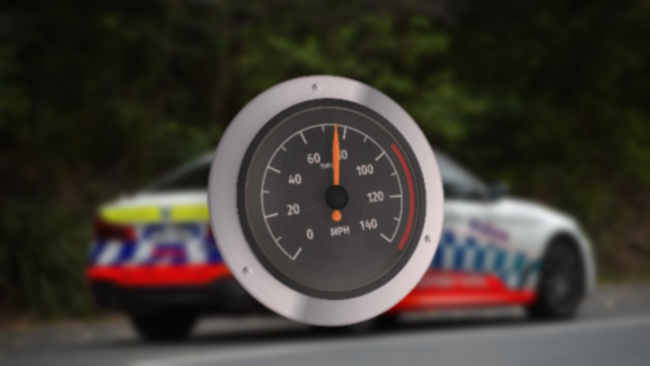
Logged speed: 75 mph
